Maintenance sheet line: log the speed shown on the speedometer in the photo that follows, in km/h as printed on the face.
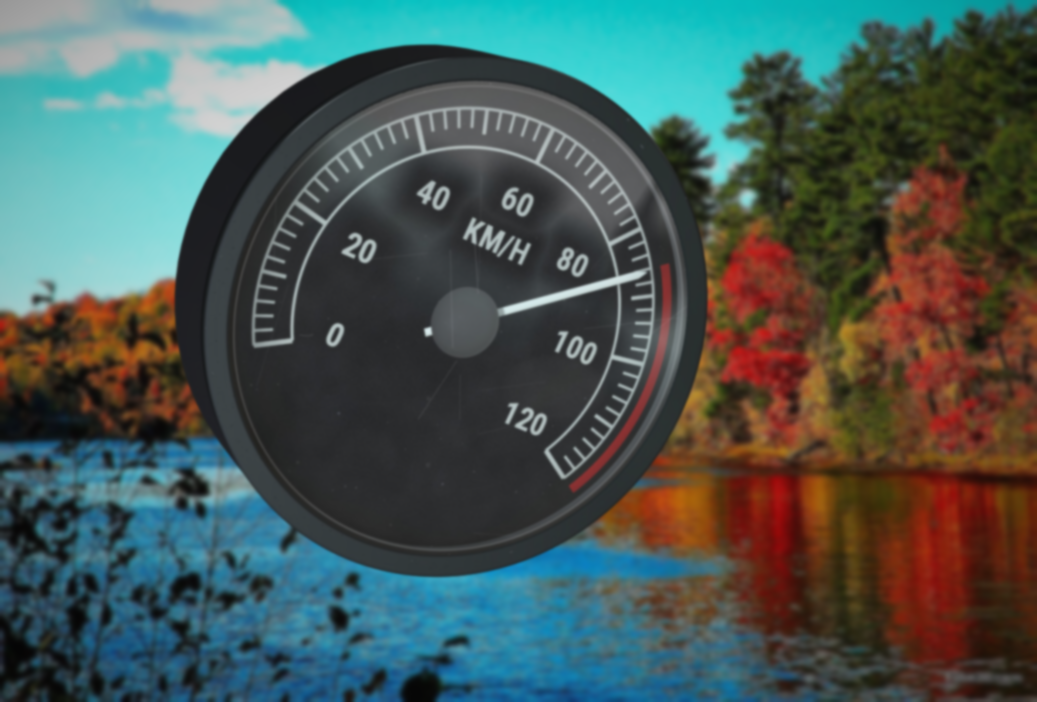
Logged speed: 86 km/h
